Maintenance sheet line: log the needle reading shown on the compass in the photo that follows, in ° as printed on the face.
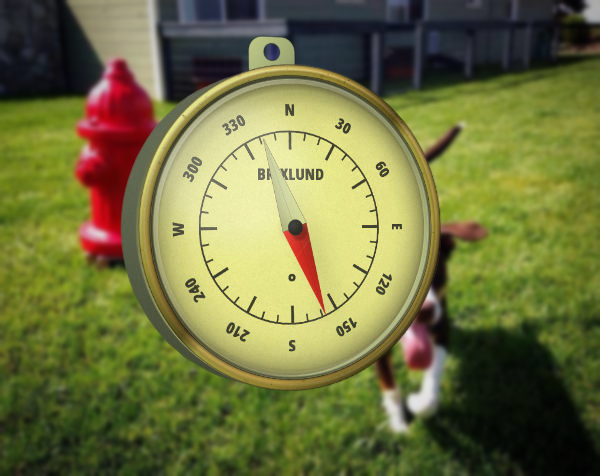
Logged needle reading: 160 °
